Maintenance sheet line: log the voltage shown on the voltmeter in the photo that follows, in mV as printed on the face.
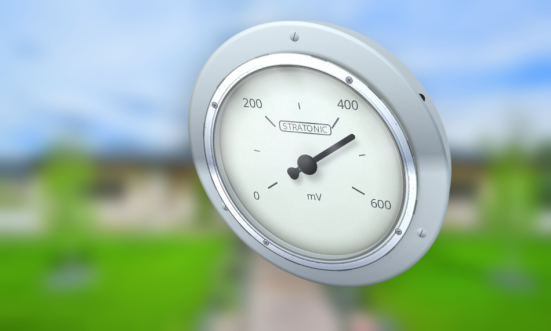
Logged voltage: 450 mV
